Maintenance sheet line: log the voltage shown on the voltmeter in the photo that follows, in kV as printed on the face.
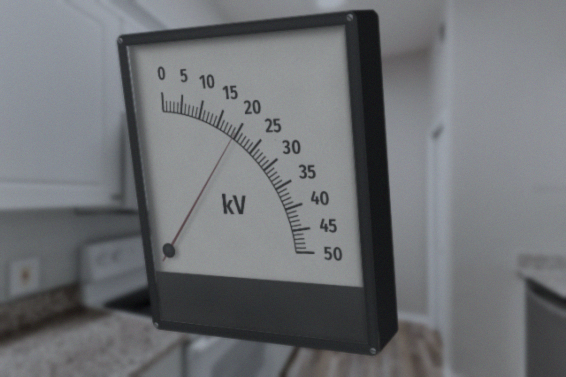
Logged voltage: 20 kV
